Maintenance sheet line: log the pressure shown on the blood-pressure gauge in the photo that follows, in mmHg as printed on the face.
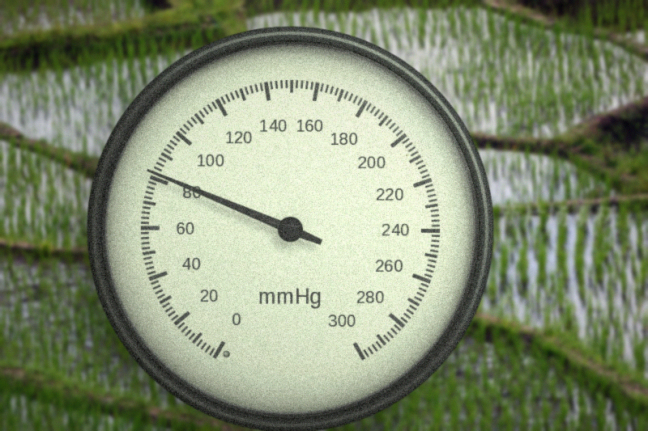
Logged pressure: 82 mmHg
